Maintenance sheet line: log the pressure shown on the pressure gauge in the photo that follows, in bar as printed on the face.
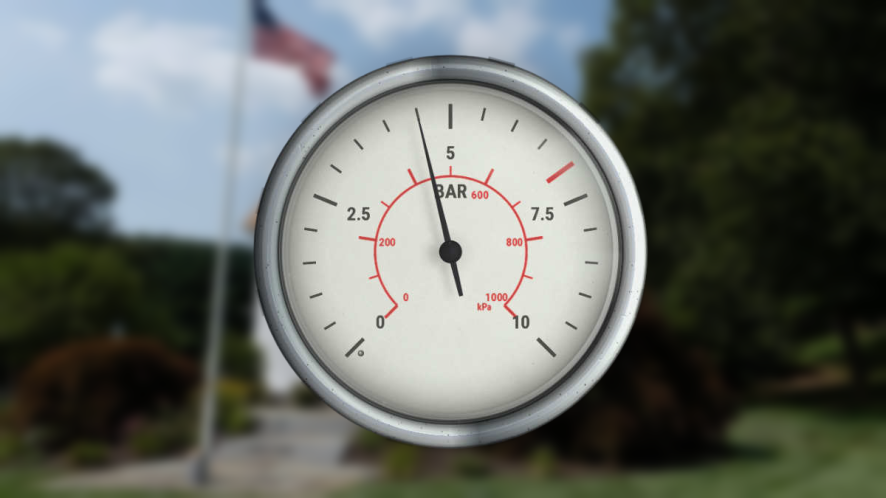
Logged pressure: 4.5 bar
